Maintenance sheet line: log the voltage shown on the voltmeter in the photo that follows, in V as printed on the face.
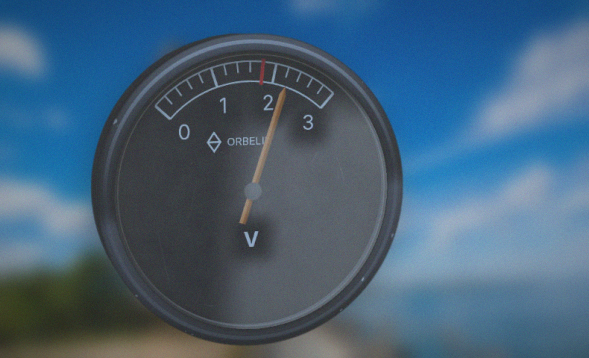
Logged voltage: 2.2 V
